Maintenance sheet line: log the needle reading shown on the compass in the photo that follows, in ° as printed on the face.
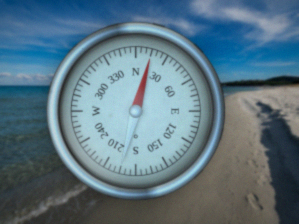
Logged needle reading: 15 °
